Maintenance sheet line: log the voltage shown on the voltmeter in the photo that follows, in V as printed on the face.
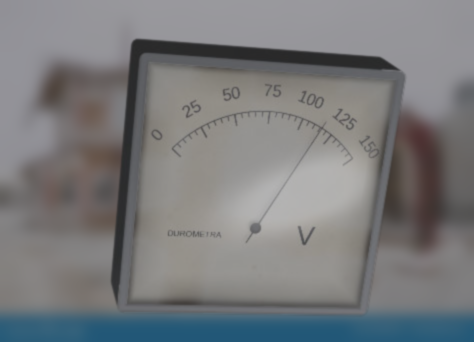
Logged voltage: 115 V
